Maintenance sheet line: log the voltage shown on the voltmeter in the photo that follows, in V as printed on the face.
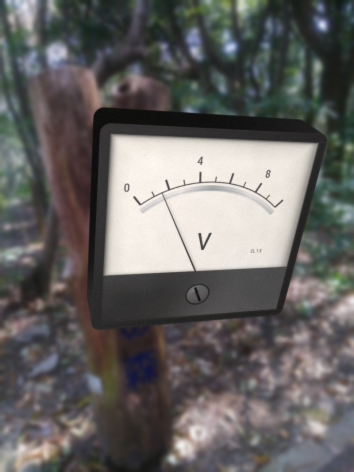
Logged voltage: 1.5 V
